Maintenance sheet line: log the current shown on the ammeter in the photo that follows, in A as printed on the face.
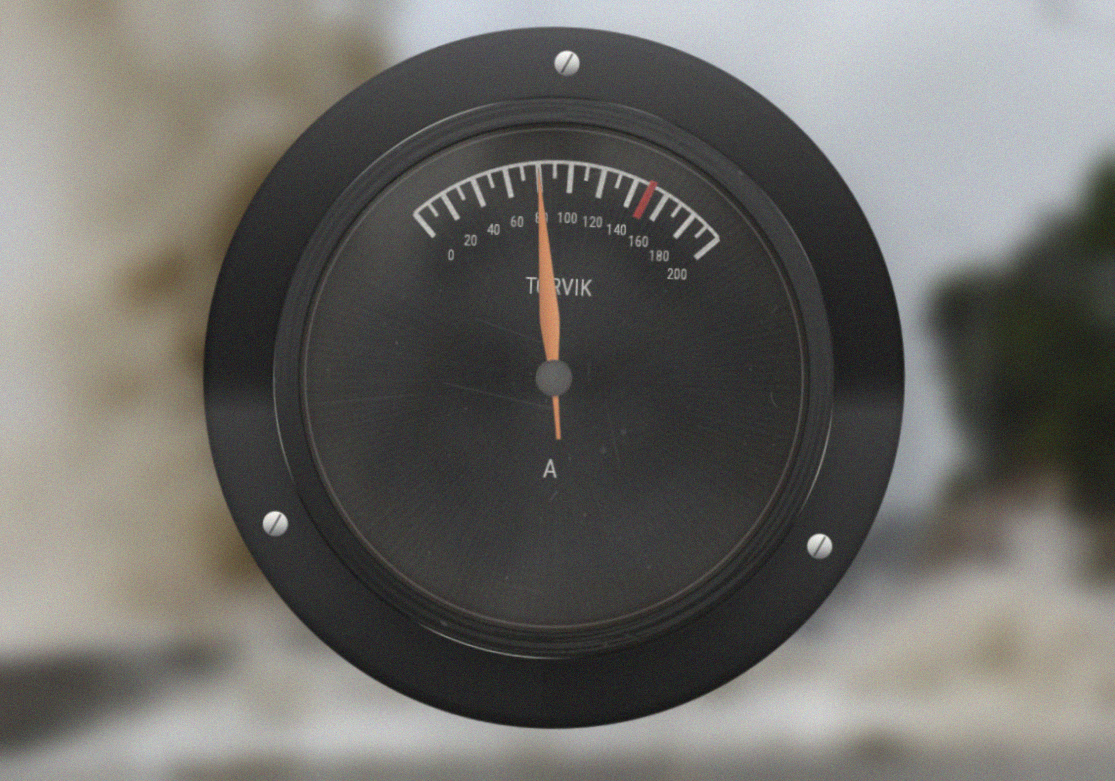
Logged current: 80 A
